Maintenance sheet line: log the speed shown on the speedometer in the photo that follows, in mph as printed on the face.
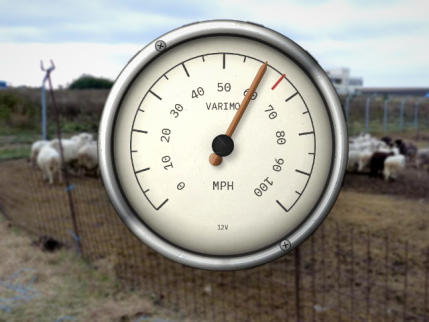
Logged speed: 60 mph
